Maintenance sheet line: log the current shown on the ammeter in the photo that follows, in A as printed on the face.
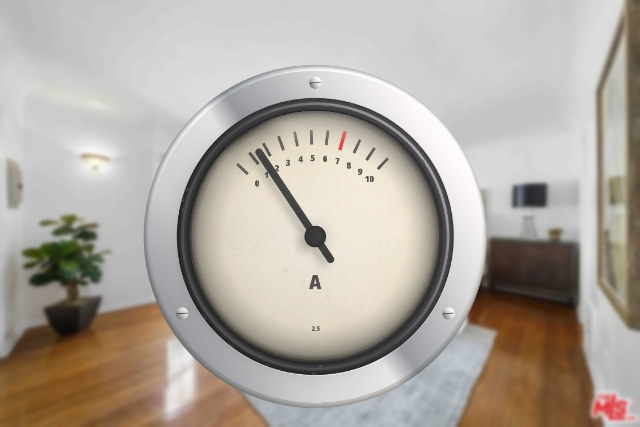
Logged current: 1.5 A
